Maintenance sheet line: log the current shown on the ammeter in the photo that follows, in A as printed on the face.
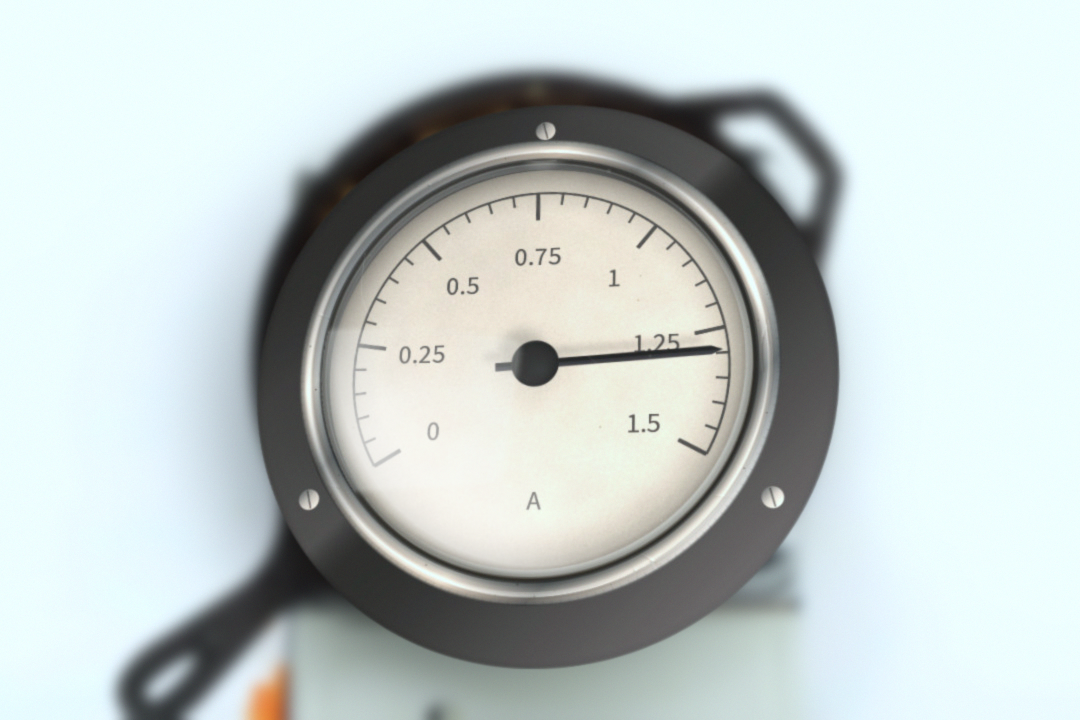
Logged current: 1.3 A
